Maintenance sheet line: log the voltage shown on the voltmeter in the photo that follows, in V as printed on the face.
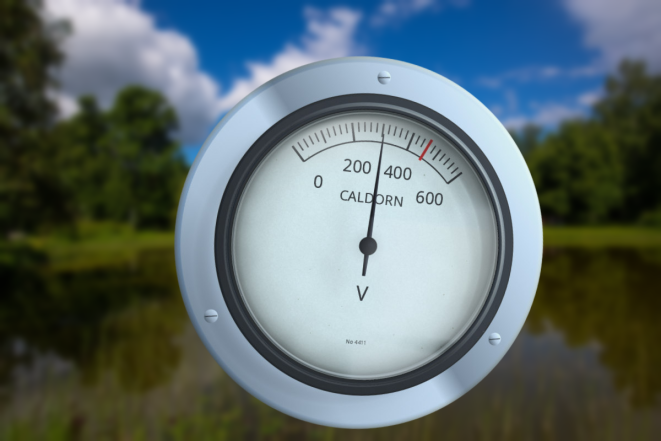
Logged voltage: 300 V
